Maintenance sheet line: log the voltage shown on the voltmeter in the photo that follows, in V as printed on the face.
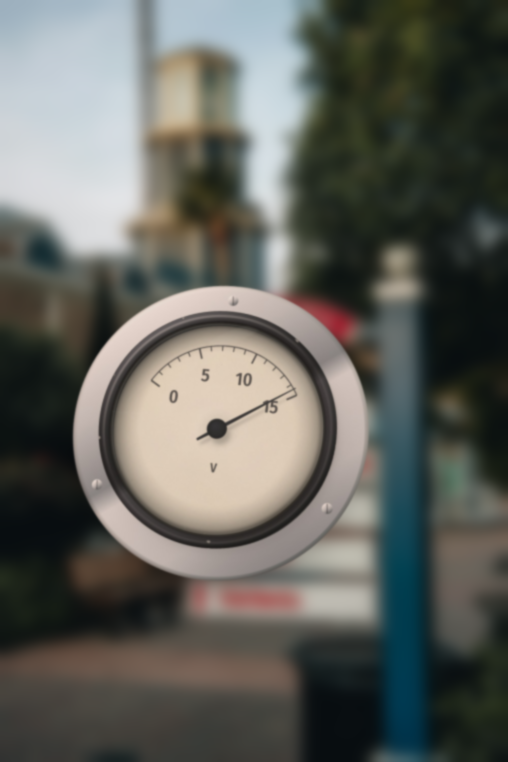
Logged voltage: 14.5 V
